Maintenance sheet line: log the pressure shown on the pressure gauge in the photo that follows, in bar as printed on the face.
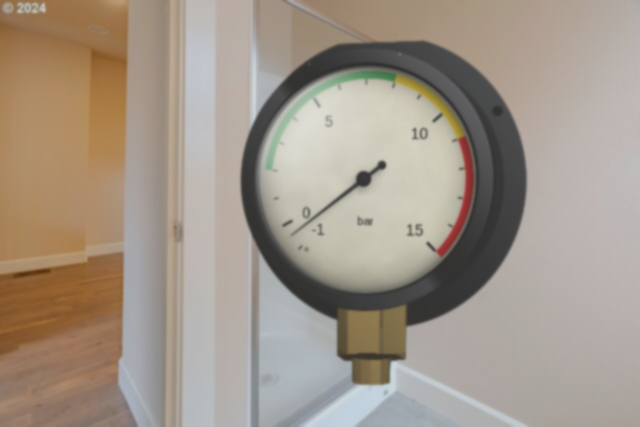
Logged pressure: -0.5 bar
